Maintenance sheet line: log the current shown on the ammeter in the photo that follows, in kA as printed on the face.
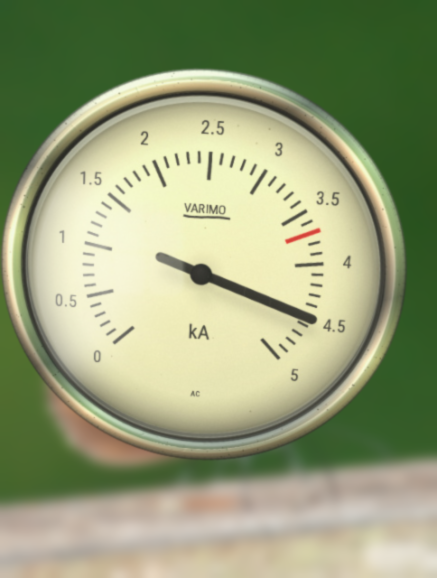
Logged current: 4.5 kA
